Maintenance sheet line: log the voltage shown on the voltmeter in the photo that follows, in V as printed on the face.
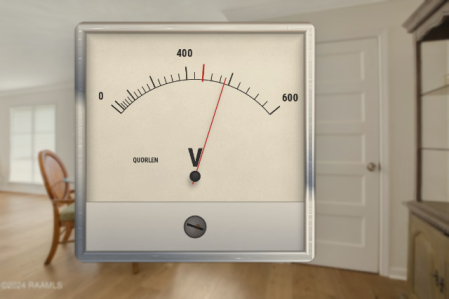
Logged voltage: 490 V
